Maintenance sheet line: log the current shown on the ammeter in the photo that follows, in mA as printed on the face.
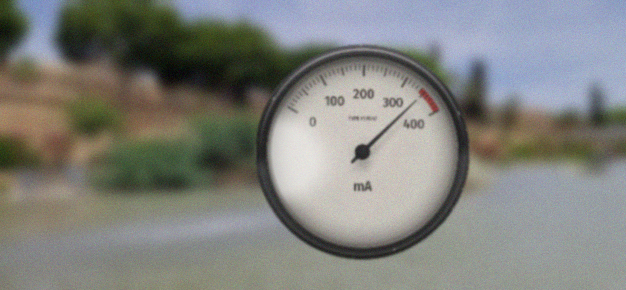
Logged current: 350 mA
